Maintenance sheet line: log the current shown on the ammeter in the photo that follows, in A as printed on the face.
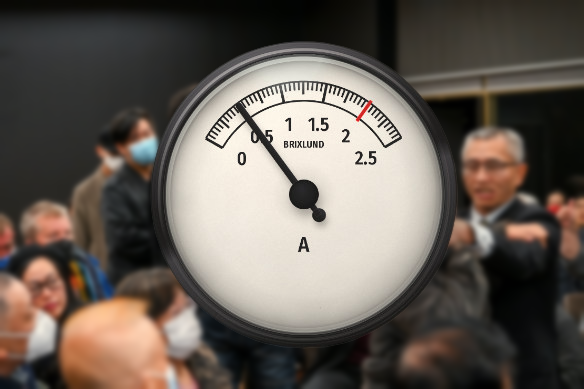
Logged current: 0.5 A
